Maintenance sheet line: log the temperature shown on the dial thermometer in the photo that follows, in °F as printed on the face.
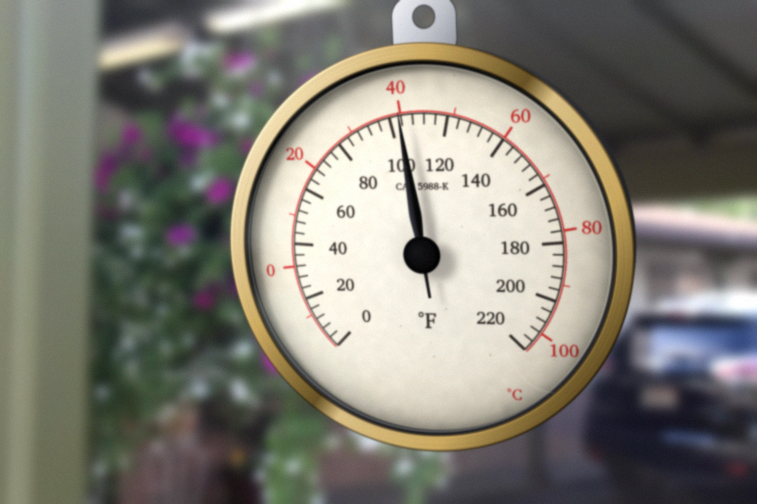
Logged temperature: 104 °F
